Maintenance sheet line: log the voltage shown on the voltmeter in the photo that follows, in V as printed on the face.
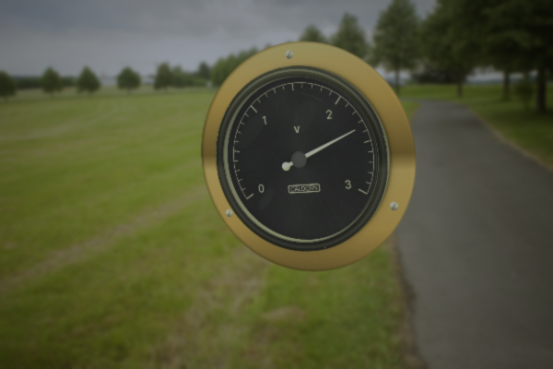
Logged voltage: 2.35 V
